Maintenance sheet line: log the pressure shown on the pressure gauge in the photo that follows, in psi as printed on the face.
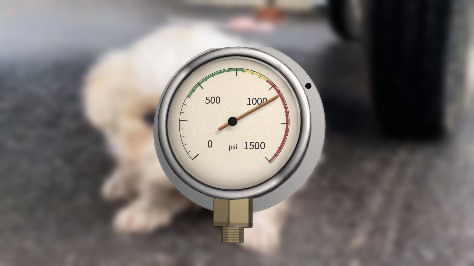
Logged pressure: 1075 psi
